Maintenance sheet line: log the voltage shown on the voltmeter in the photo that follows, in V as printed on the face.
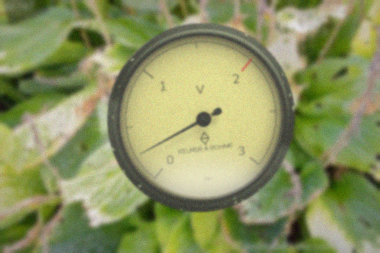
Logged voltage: 0.25 V
